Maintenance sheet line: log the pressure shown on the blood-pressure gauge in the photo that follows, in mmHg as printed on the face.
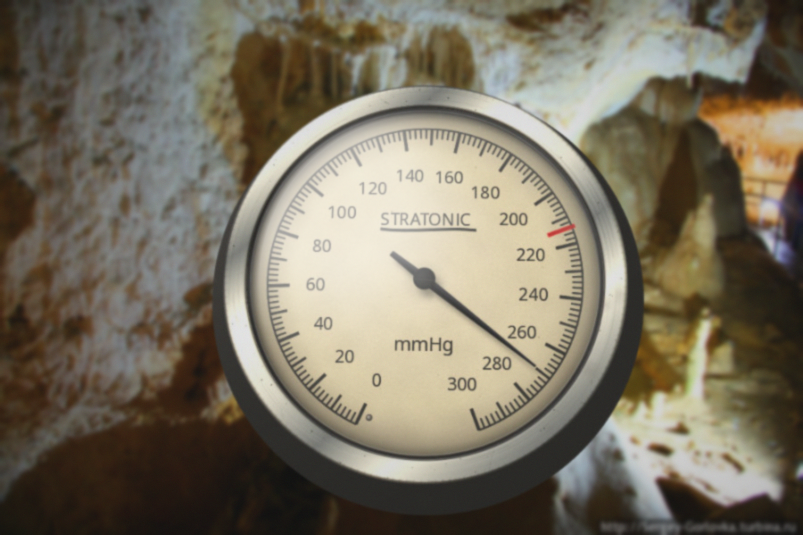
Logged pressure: 270 mmHg
